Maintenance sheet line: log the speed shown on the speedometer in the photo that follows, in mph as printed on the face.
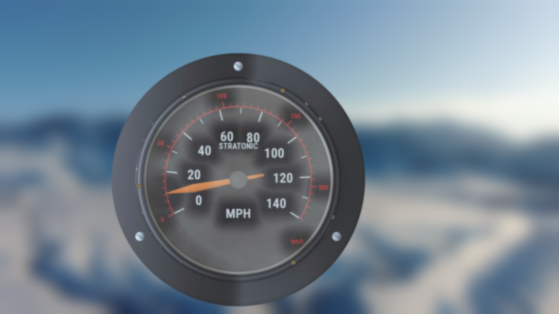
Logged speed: 10 mph
